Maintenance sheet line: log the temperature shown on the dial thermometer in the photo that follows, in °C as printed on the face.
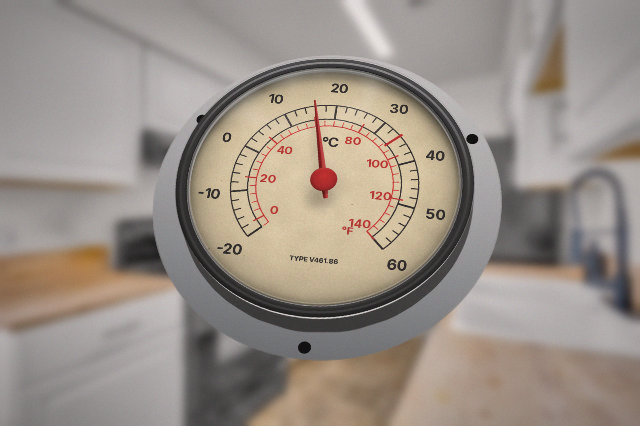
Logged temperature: 16 °C
